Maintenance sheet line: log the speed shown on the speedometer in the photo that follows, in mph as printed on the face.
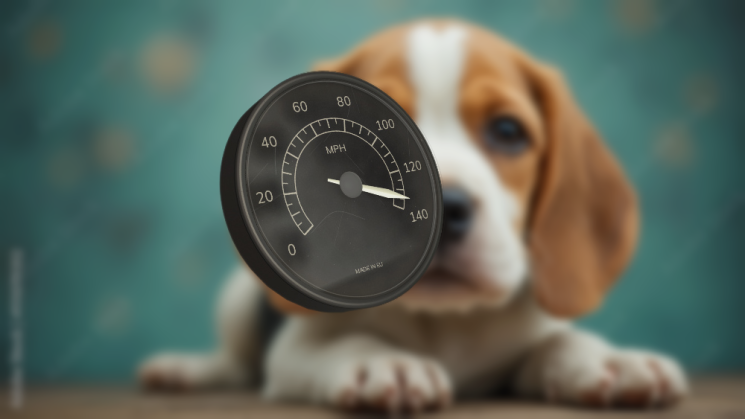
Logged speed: 135 mph
